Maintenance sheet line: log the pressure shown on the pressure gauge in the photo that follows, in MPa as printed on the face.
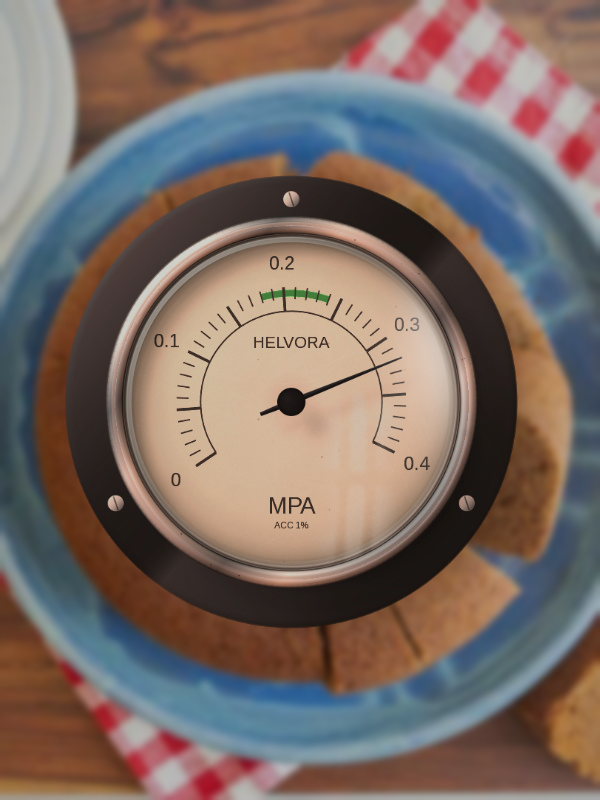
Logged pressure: 0.32 MPa
